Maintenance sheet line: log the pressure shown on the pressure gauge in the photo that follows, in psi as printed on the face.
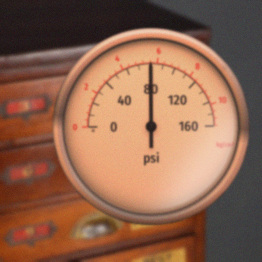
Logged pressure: 80 psi
